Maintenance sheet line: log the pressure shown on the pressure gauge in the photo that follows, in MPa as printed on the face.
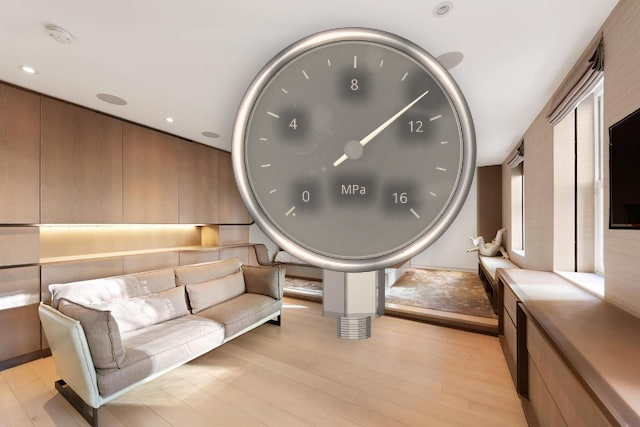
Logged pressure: 11 MPa
